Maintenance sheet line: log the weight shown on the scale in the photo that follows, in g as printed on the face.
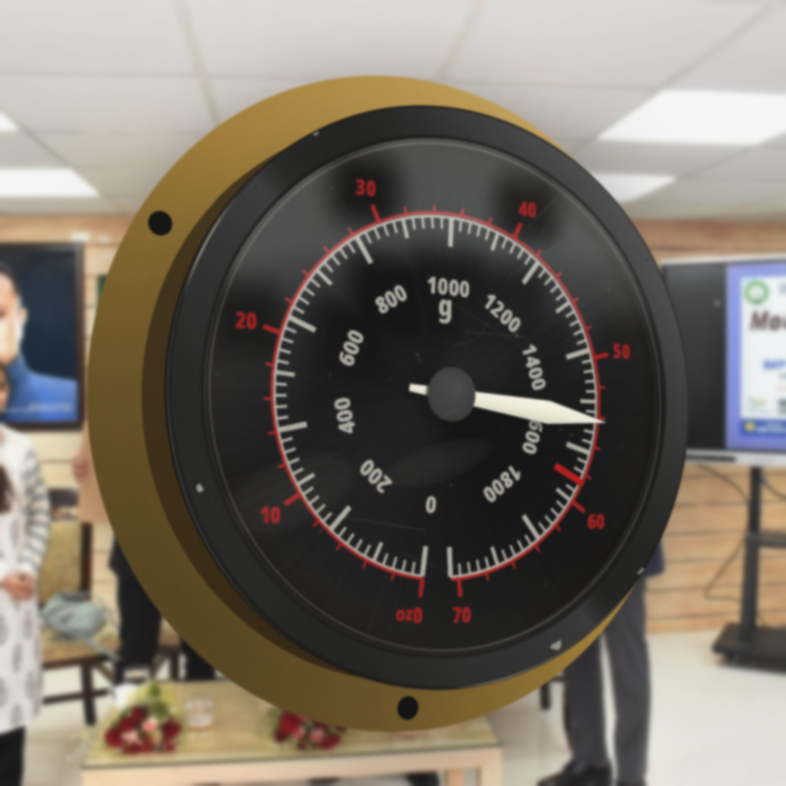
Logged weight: 1540 g
